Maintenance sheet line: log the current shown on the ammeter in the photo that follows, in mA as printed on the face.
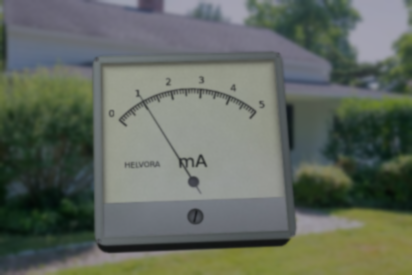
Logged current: 1 mA
